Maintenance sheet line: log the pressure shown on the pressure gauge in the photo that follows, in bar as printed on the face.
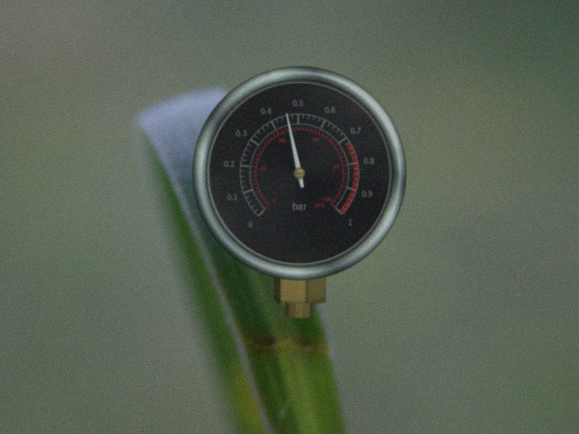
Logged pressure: 0.46 bar
